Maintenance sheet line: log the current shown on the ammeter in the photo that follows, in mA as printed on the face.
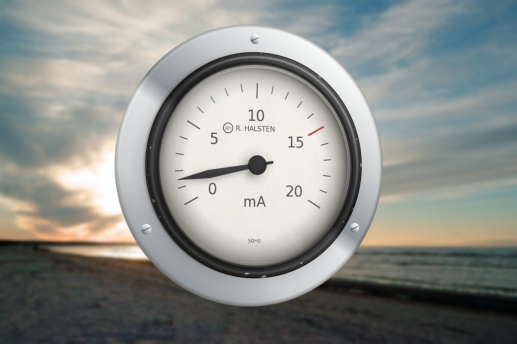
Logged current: 1.5 mA
